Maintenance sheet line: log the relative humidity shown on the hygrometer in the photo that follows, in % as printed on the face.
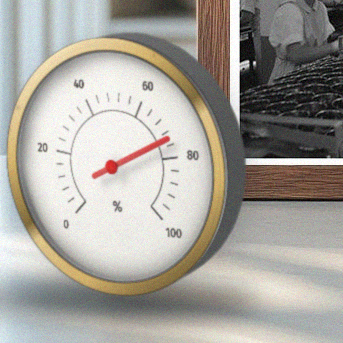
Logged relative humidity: 74 %
